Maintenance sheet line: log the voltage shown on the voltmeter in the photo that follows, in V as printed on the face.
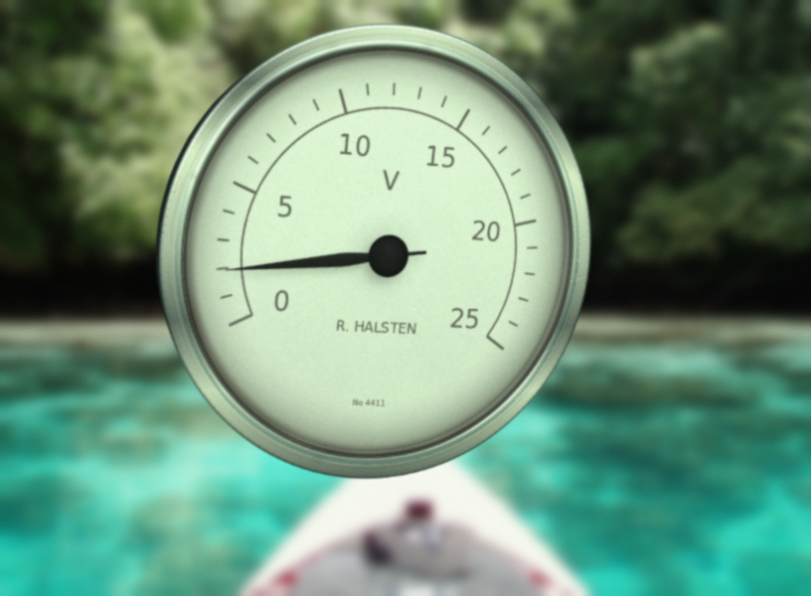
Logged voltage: 2 V
